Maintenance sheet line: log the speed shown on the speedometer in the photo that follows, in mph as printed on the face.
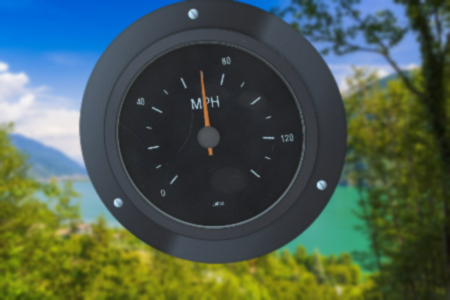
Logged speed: 70 mph
